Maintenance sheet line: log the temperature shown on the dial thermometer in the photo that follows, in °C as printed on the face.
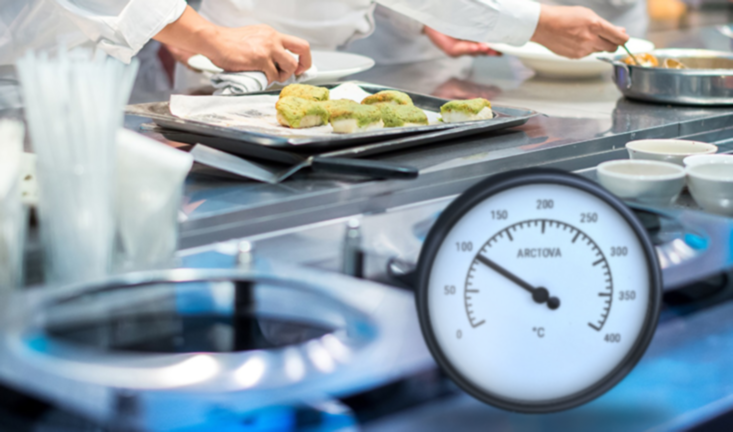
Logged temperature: 100 °C
